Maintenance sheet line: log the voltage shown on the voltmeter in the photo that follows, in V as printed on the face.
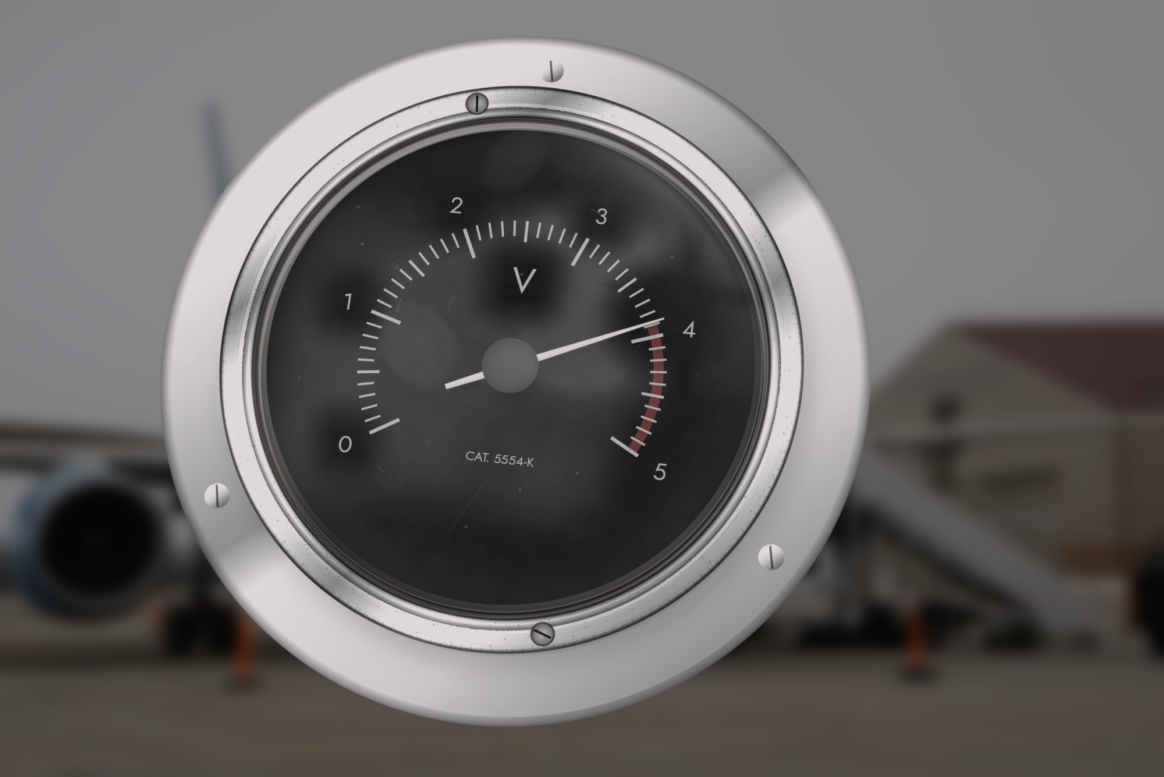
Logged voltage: 3.9 V
